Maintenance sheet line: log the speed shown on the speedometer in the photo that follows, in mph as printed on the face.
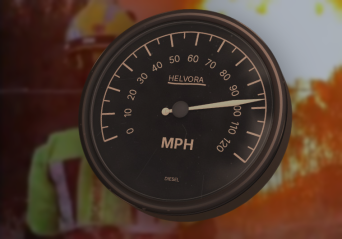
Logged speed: 97.5 mph
